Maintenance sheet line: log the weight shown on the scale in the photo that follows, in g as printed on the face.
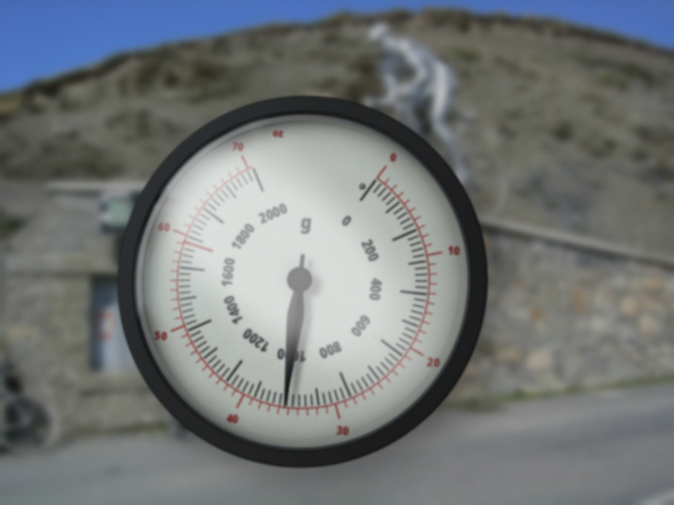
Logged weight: 1000 g
